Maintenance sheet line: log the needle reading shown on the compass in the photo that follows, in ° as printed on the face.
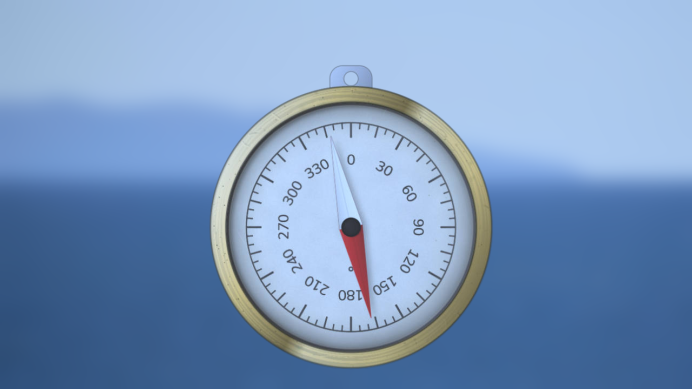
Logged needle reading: 167.5 °
